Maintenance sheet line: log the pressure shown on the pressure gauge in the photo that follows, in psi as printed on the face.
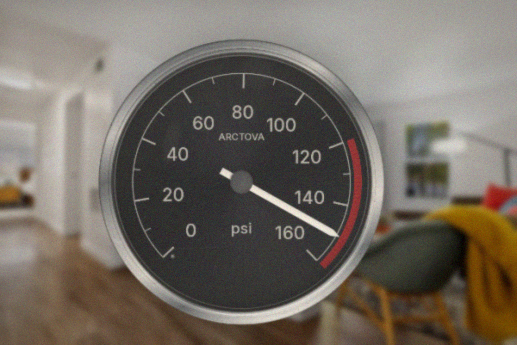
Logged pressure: 150 psi
